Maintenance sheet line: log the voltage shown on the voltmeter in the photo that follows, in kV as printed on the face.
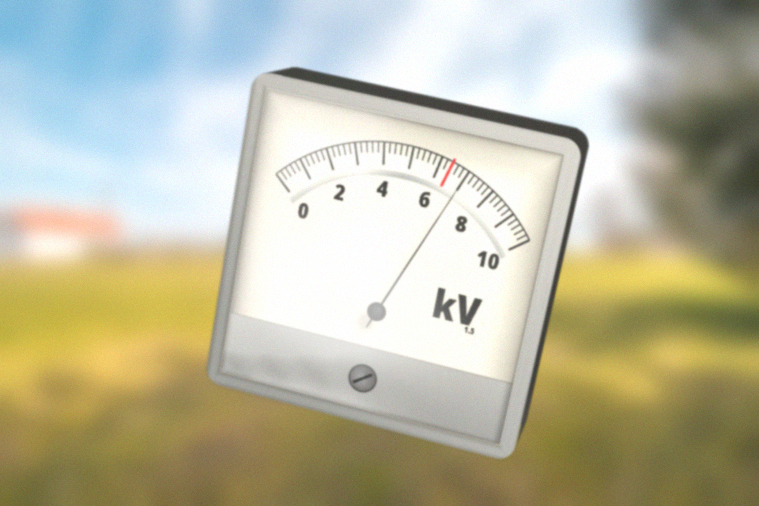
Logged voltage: 7 kV
